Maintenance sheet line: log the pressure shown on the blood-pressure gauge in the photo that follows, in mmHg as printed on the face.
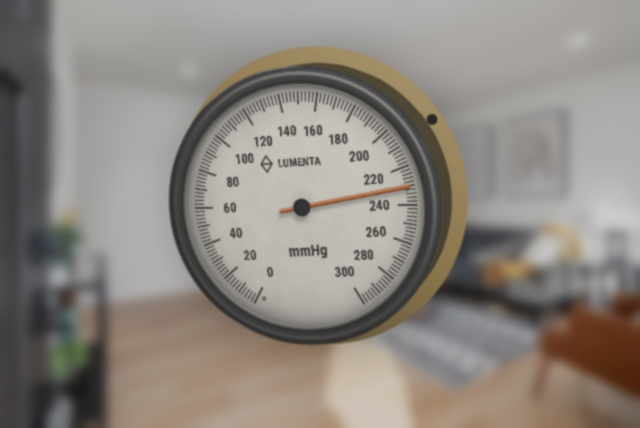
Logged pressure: 230 mmHg
